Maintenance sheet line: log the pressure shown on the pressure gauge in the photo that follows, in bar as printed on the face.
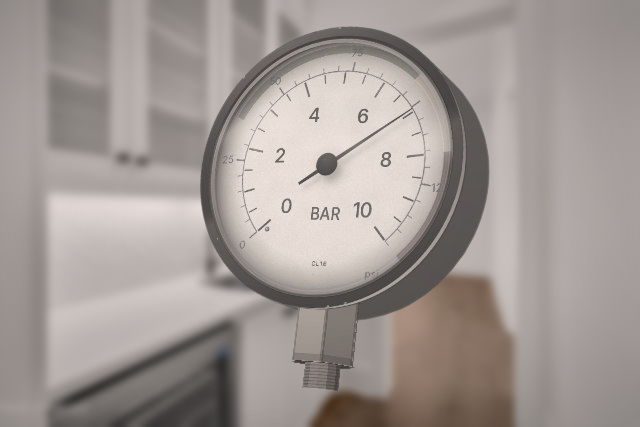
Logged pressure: 7 bar
